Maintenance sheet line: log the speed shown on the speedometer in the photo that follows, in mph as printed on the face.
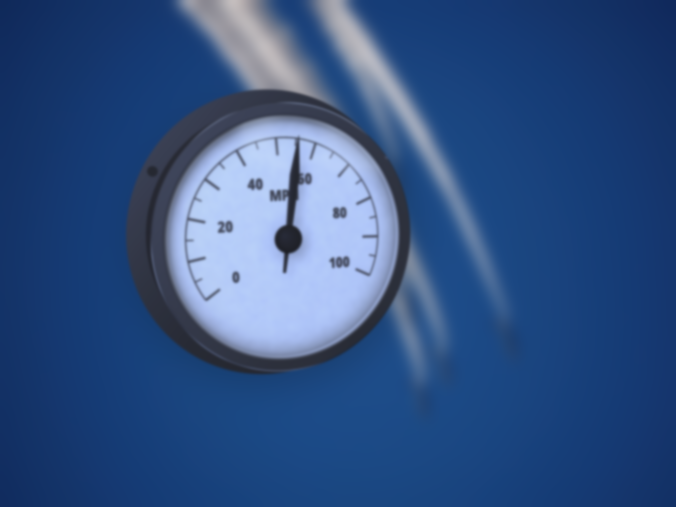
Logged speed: 55 mph
